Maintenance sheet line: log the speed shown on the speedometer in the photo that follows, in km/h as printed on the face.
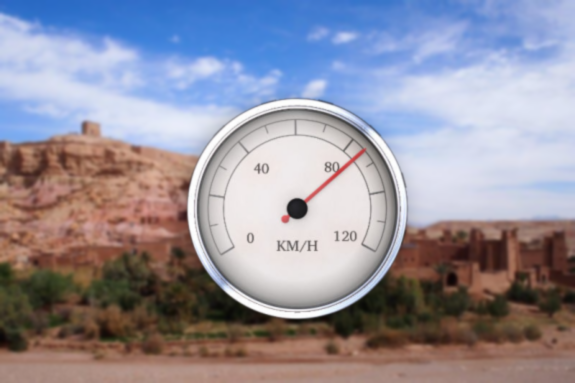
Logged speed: 85 km/h
